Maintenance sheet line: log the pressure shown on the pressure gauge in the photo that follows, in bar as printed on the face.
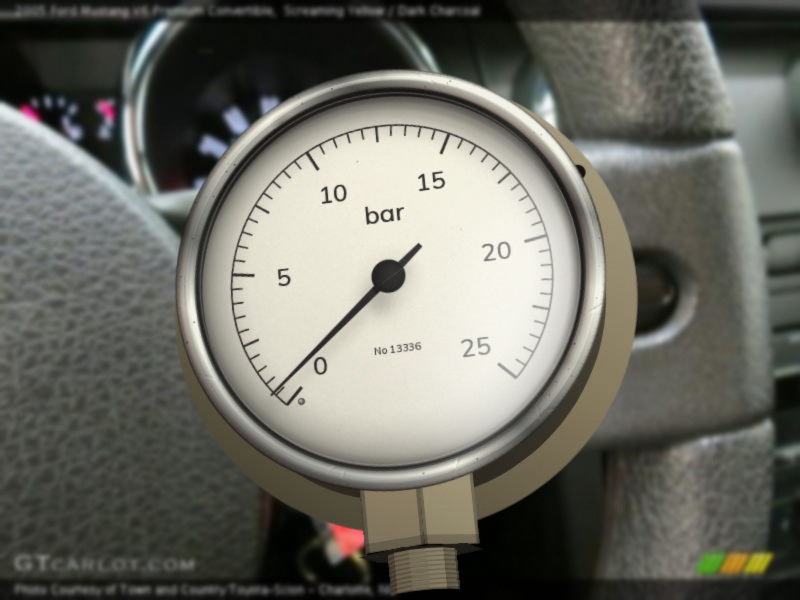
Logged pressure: 0.5 bar
